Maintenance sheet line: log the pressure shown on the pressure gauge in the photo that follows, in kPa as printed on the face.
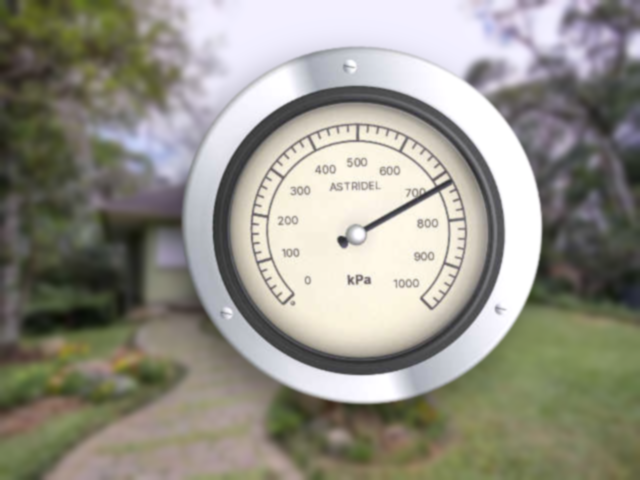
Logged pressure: 720 kPa
